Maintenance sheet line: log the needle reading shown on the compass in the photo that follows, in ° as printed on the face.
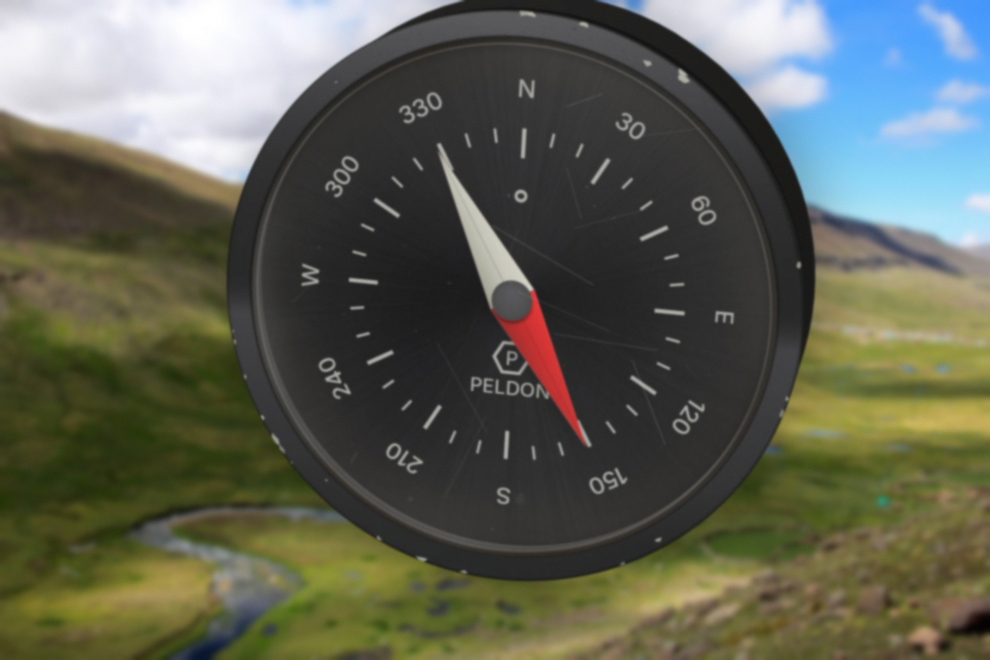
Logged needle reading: 150 °
